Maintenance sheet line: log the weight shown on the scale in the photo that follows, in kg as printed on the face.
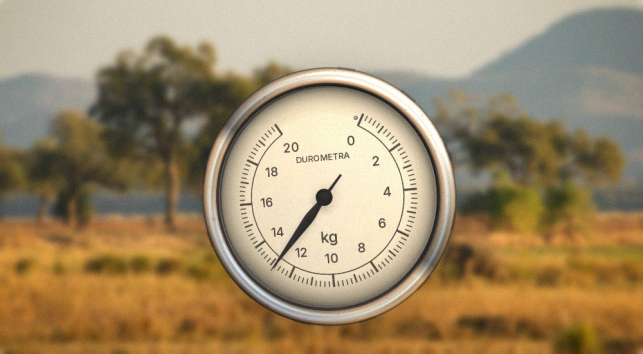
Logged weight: 12.8 kg
